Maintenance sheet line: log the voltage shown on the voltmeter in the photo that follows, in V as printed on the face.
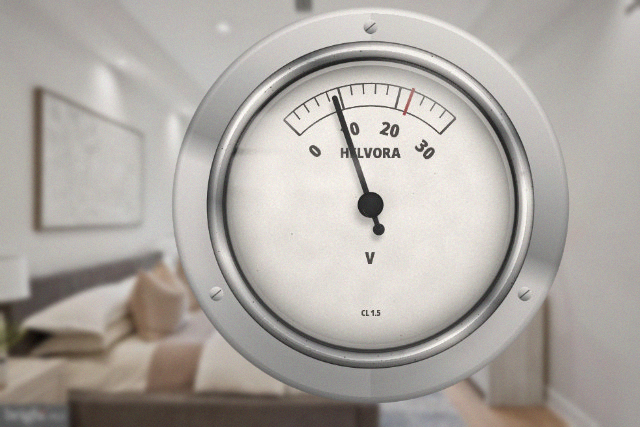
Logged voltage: 9 V
